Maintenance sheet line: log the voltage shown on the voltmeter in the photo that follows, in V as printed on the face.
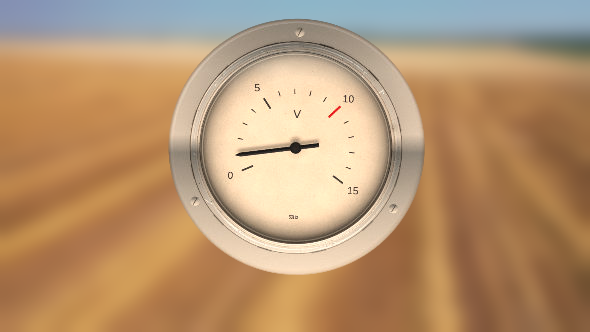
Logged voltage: 1 V
